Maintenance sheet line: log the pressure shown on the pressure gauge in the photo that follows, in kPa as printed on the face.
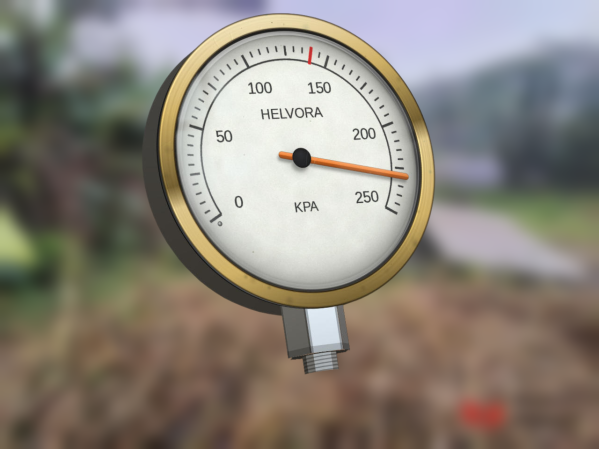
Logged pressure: 230 kPa
